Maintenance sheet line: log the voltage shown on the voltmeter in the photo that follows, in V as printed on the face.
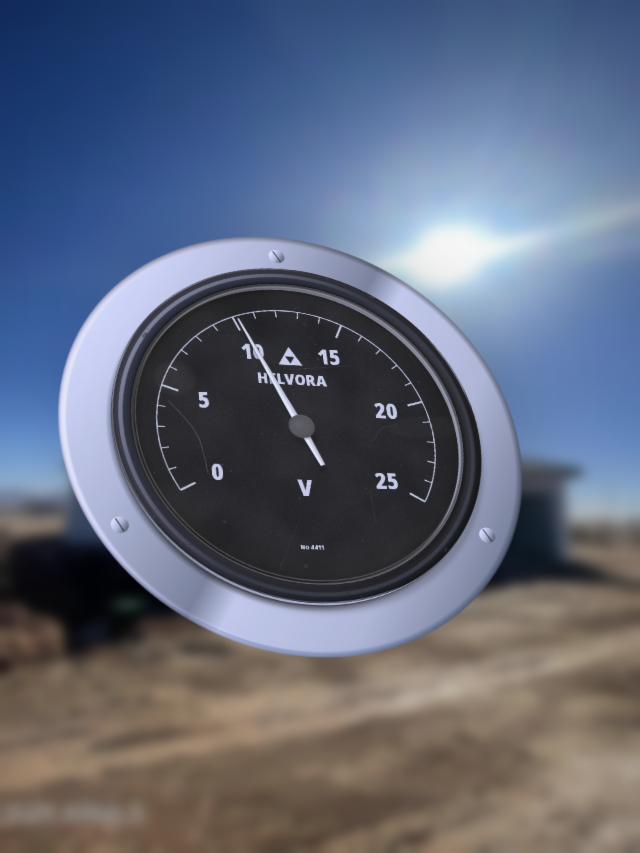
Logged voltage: 10 V
